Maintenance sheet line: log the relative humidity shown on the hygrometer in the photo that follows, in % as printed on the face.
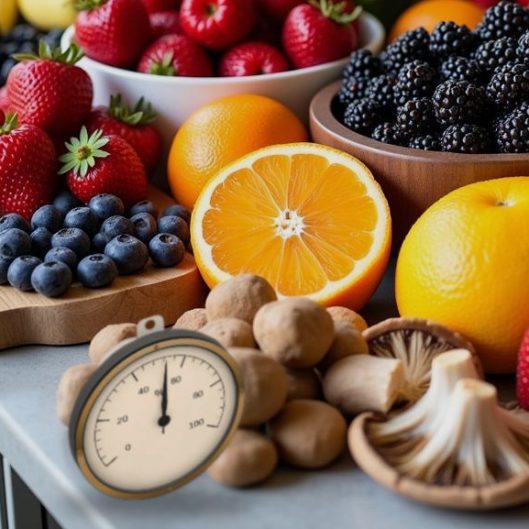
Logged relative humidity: 52 %
